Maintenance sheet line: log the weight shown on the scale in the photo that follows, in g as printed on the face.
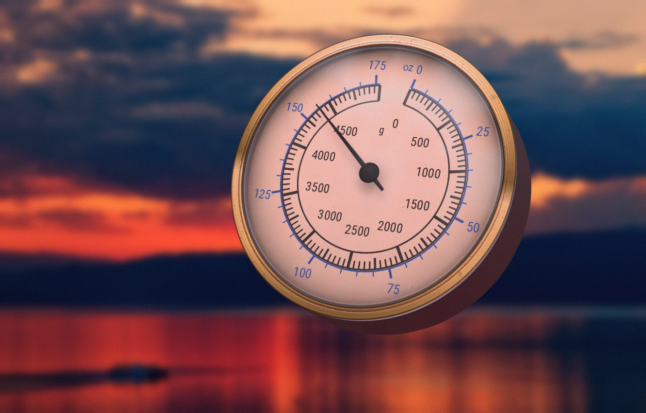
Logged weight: 4400 g
